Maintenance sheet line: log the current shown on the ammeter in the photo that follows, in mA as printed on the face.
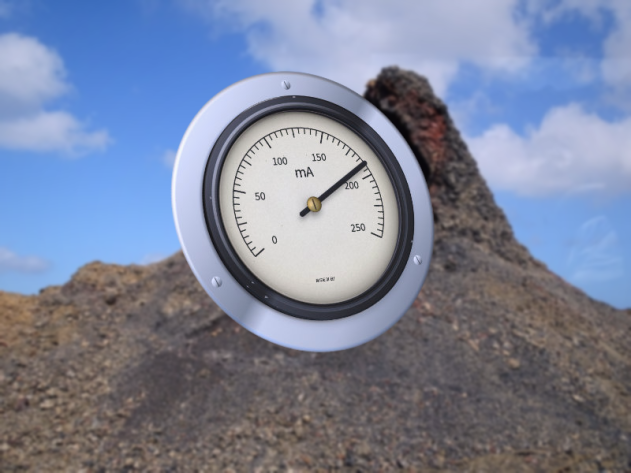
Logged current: 190 mA
